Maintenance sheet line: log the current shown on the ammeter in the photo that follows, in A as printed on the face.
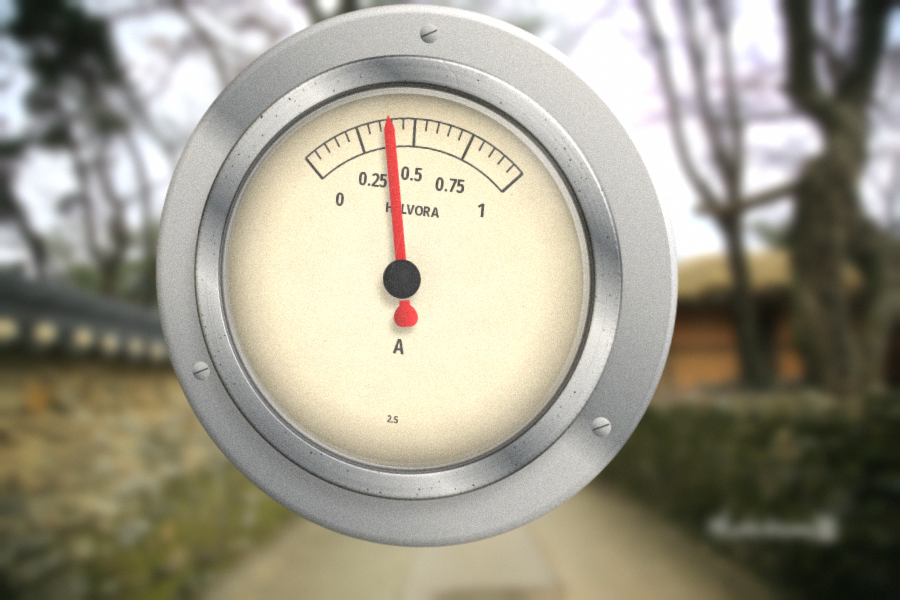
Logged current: 0.4 A
